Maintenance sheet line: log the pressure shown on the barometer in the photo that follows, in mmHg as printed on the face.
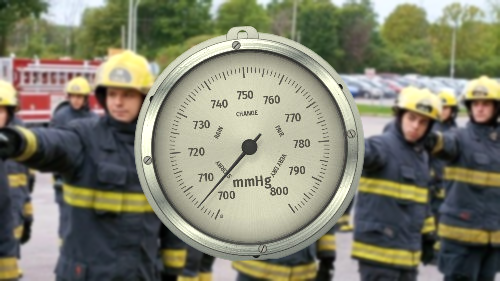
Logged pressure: 705 mmHg
